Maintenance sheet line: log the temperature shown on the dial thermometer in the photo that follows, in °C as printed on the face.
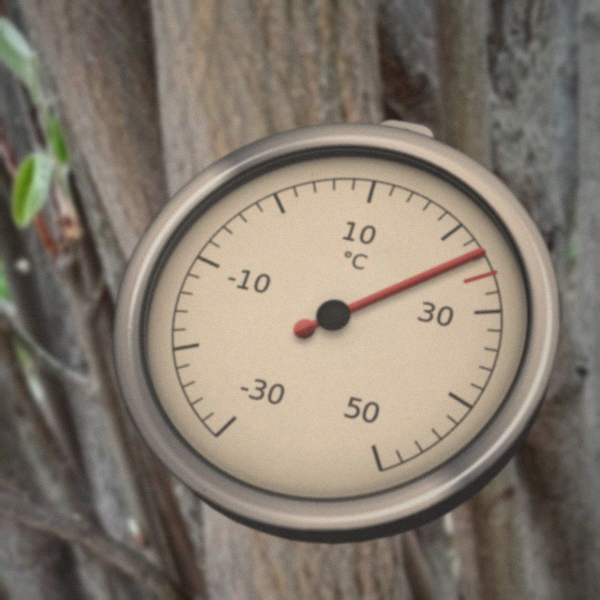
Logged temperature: 24 °C
